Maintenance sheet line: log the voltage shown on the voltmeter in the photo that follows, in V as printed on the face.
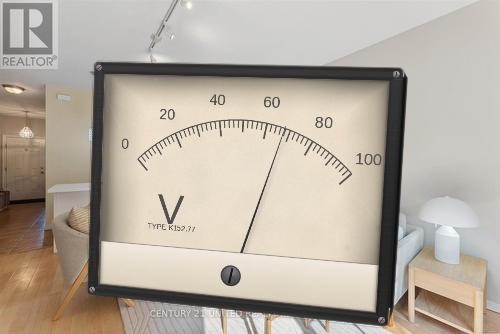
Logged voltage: 68 V
